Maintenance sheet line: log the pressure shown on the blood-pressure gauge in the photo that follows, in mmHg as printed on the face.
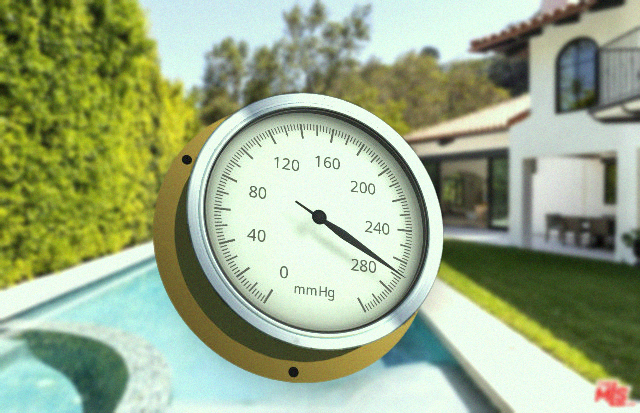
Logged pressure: 270 mmHg
